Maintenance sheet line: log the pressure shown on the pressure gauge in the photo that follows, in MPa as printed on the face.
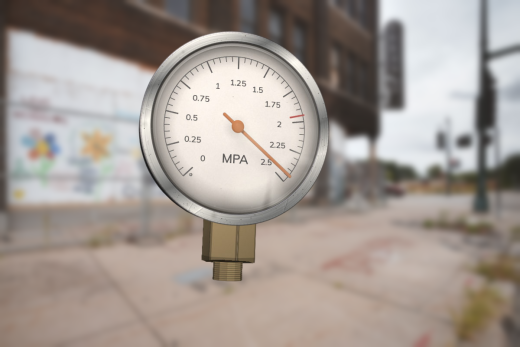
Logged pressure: 2.45 MPa
